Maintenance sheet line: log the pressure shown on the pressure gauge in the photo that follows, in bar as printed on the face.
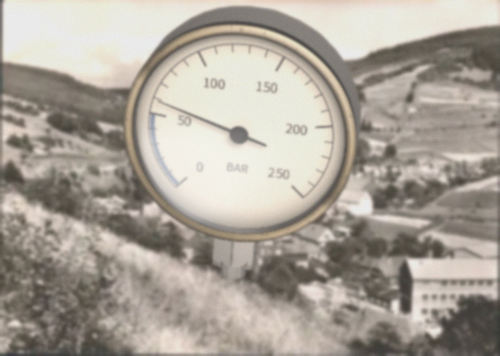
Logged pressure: 60 bar
